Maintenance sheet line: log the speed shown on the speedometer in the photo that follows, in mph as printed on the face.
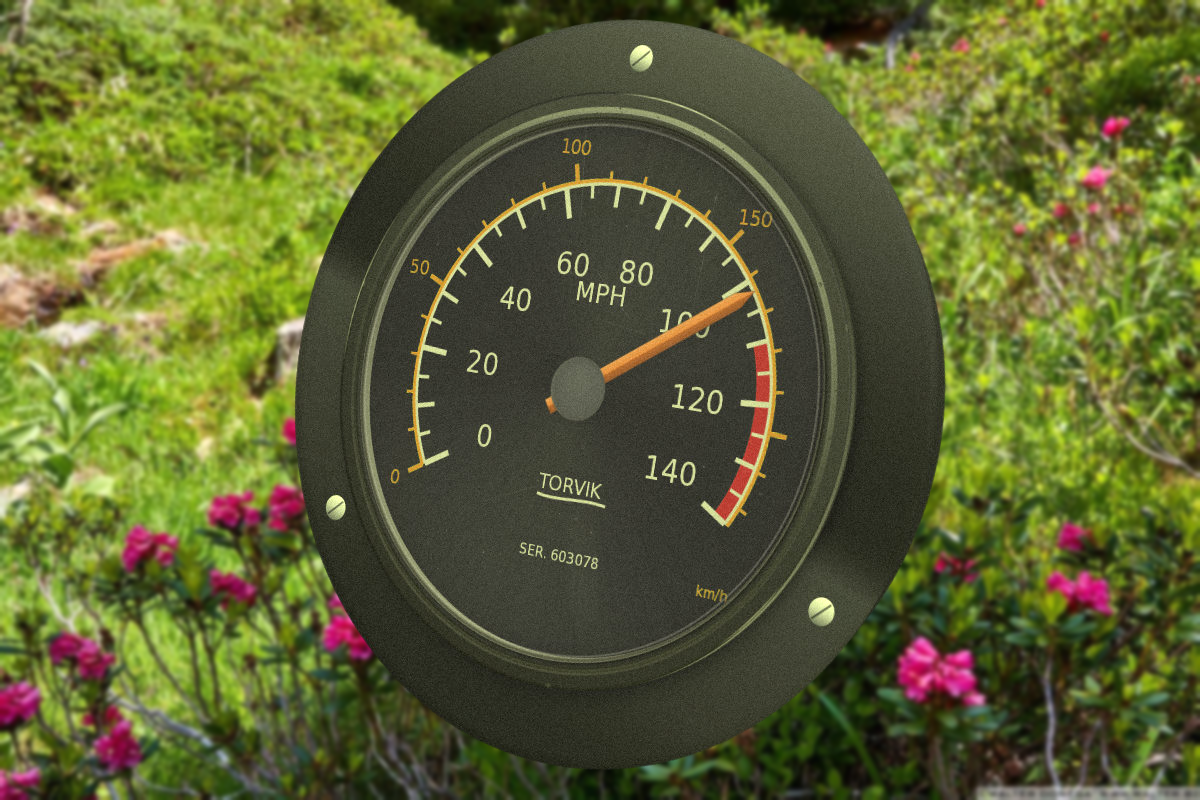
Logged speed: 102.5 mph
